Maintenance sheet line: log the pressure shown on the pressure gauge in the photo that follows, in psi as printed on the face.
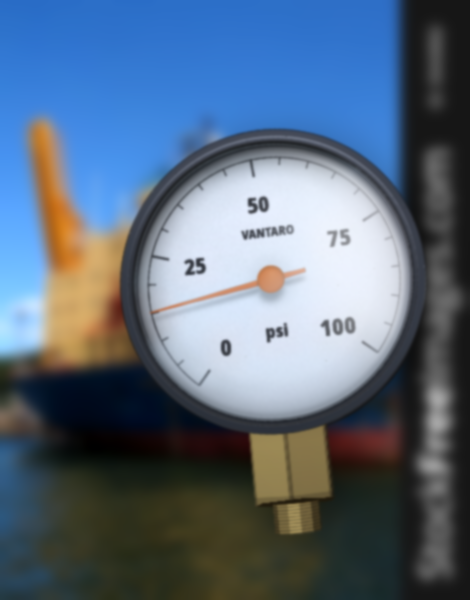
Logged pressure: 15 psi
